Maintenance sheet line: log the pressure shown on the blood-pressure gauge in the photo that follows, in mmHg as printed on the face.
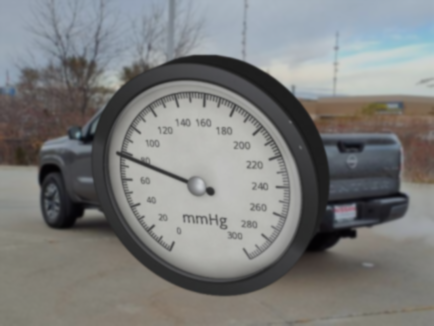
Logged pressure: 80 mmHg
